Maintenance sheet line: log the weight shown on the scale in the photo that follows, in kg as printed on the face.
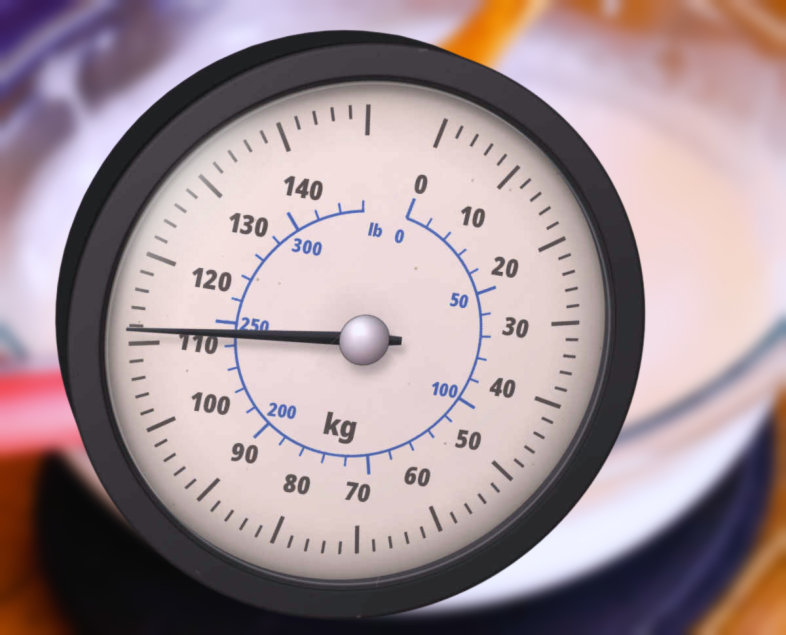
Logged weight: 112 kg
